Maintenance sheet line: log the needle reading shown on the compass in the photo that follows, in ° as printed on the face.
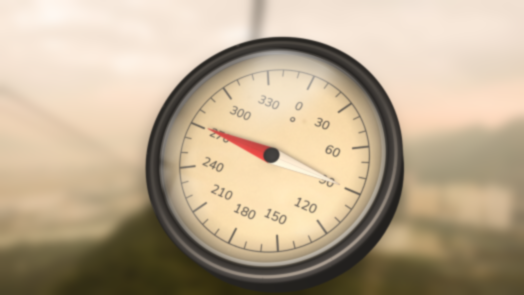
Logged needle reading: 270 °
